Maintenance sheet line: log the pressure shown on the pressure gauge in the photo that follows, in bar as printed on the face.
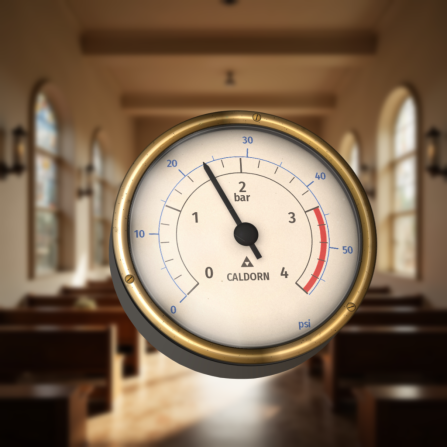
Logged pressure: 1.6 bar
